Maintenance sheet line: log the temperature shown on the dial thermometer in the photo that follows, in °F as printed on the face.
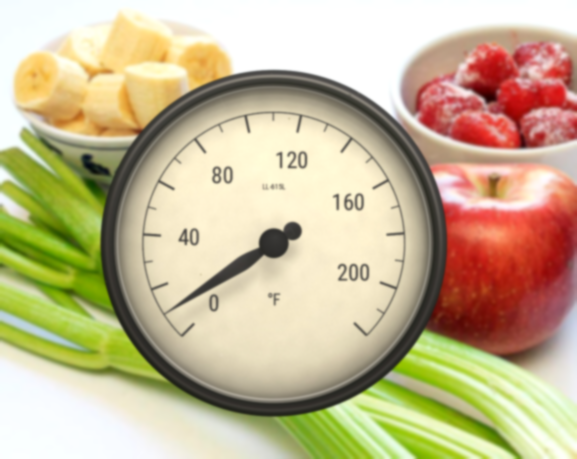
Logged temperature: 10 °F
